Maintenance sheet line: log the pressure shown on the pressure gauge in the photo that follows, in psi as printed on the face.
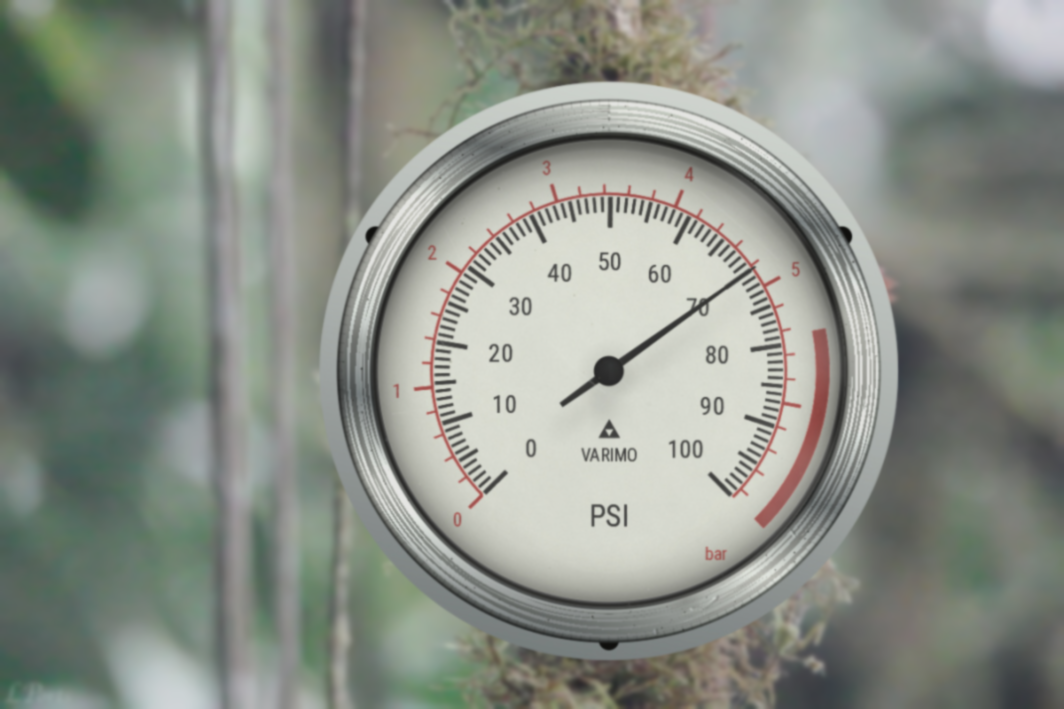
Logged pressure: 70 psi
